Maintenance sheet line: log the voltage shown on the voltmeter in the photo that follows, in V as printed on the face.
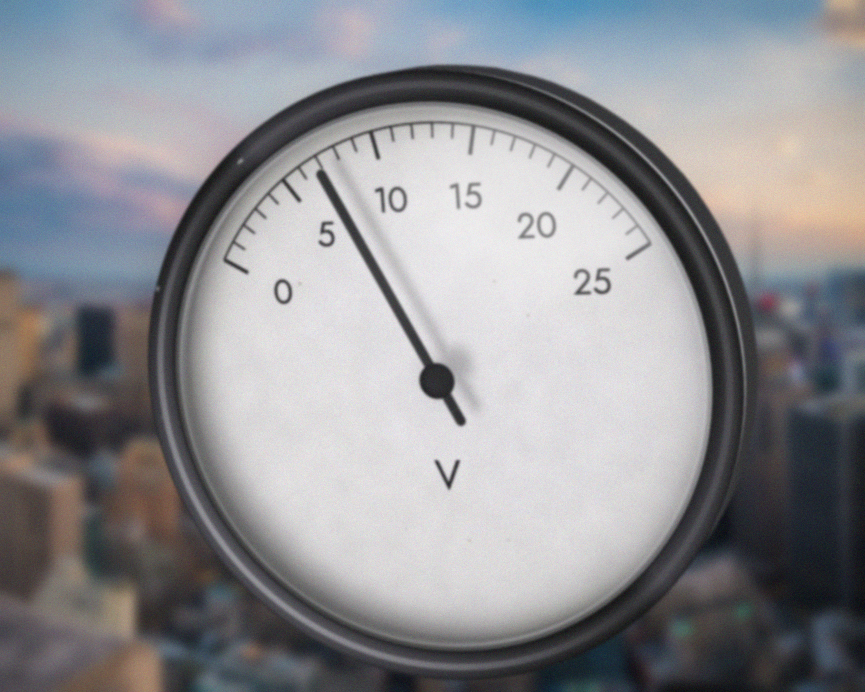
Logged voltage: 7 V
